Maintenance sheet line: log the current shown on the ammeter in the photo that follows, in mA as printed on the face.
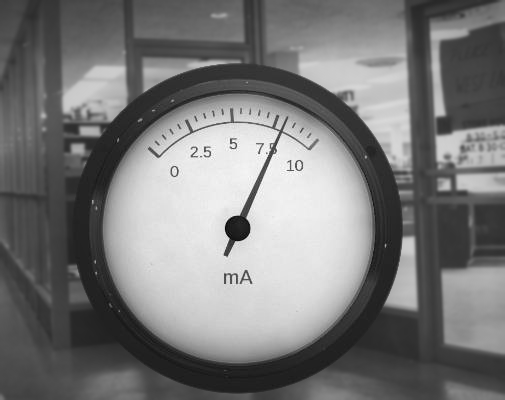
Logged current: 8 mA
